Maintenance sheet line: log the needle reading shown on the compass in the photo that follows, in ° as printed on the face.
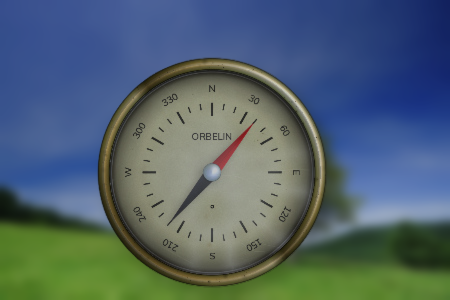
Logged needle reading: 40 °
